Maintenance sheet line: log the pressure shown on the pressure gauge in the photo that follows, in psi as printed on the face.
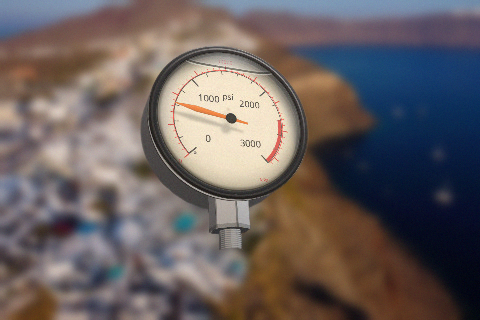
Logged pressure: 600 psi
